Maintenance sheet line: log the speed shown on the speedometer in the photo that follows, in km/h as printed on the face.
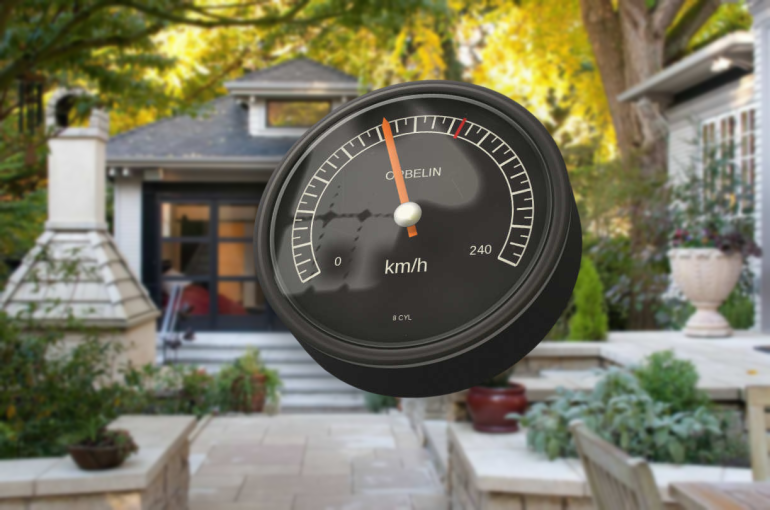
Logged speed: 105 km/h
